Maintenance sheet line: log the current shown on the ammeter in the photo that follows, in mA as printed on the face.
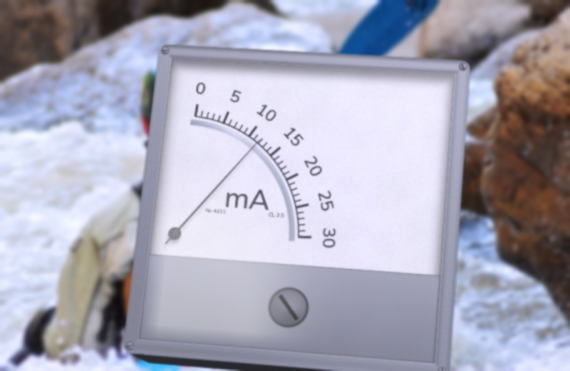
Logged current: 12 mA
